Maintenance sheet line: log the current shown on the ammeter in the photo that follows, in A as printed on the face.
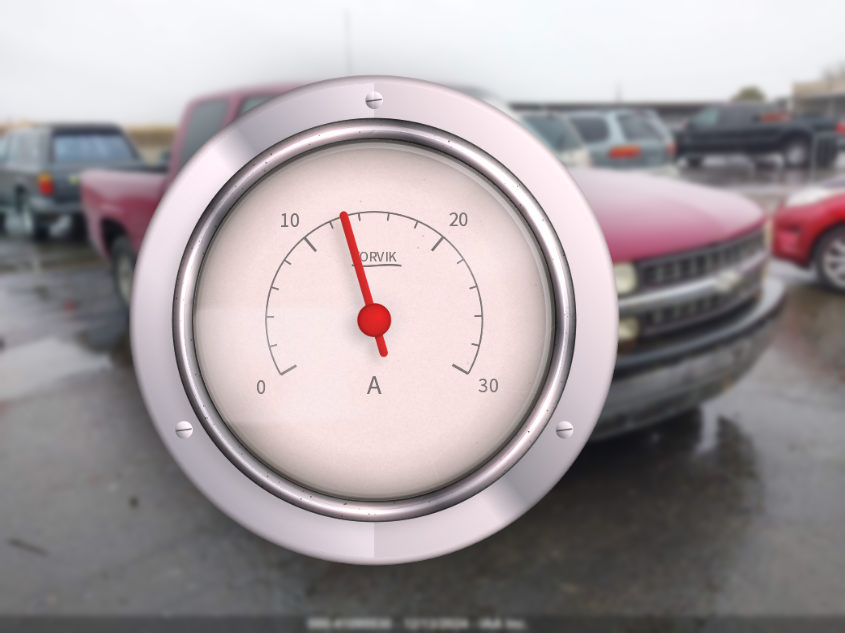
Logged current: 13 A
